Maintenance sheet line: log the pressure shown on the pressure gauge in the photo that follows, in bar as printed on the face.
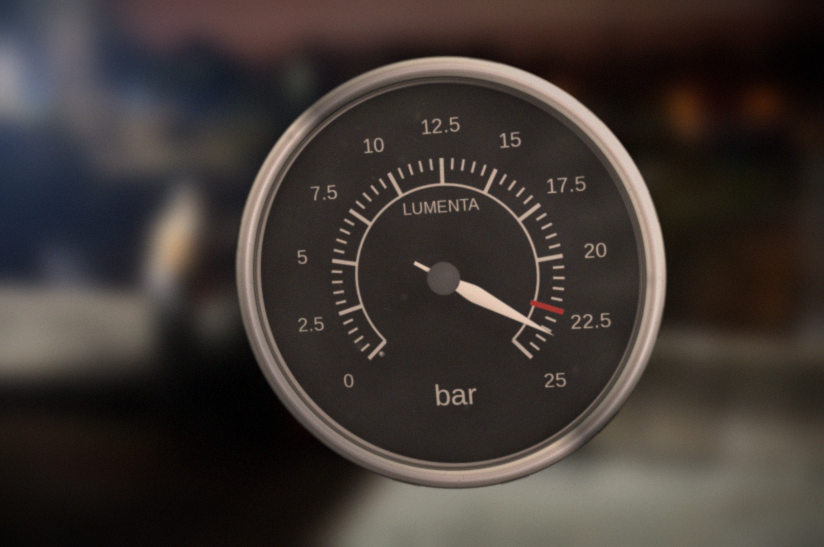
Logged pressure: 23.5 bar
